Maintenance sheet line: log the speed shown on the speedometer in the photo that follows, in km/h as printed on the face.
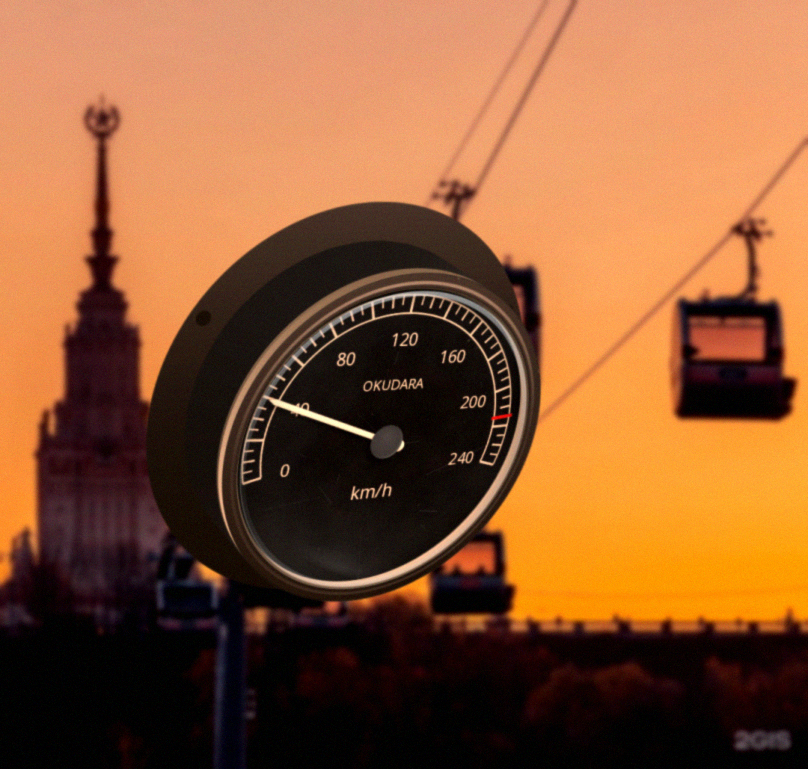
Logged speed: 40 km/h
